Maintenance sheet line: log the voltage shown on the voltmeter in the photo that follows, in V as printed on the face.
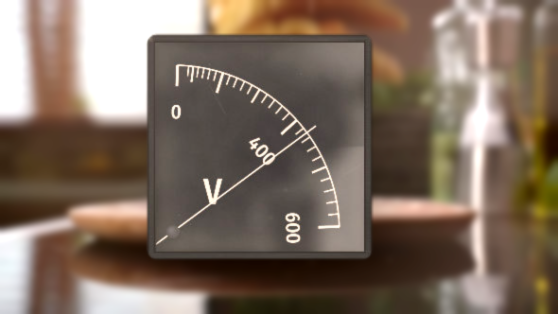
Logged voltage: 430 V
